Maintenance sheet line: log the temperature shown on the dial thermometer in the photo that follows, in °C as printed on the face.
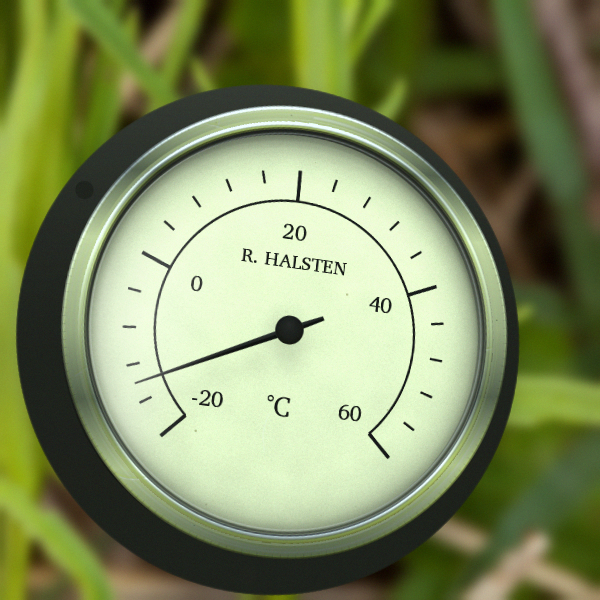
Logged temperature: -14 °C
